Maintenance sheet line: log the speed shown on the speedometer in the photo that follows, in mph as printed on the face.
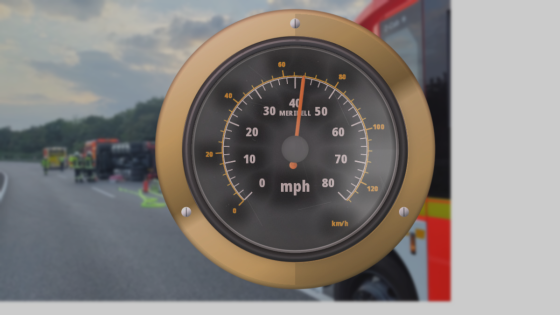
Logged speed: 42 mph
